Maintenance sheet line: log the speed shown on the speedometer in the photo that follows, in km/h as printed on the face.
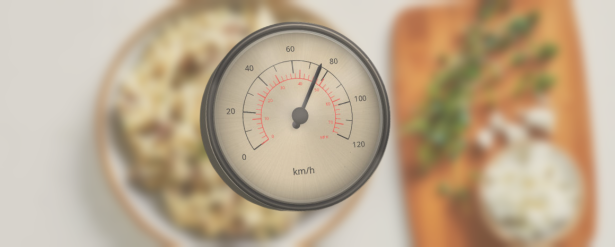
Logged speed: 75 km/h
